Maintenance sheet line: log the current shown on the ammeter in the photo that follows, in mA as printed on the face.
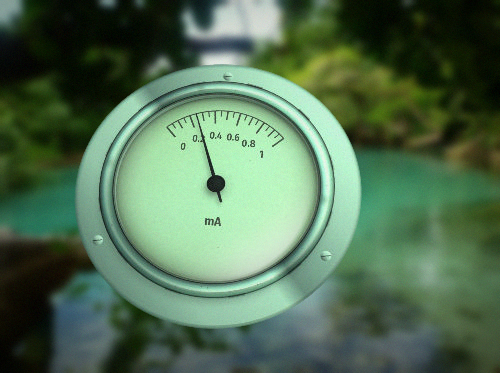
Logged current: 0.25 mA
